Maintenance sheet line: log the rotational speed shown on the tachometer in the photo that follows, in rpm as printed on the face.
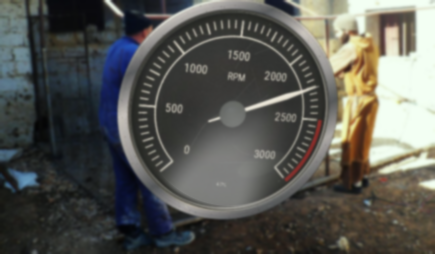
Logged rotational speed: 2250 rpm
